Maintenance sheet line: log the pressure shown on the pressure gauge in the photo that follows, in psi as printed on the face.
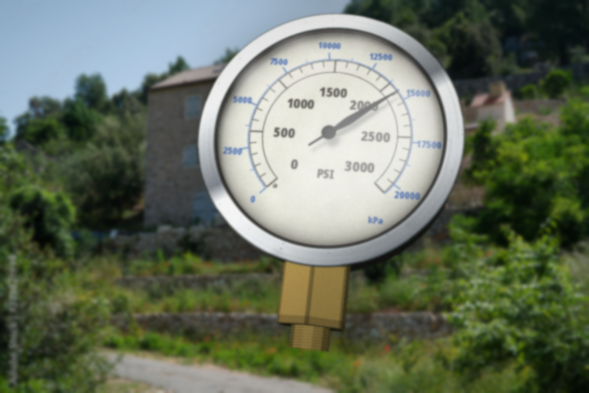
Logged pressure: 2100 psi
